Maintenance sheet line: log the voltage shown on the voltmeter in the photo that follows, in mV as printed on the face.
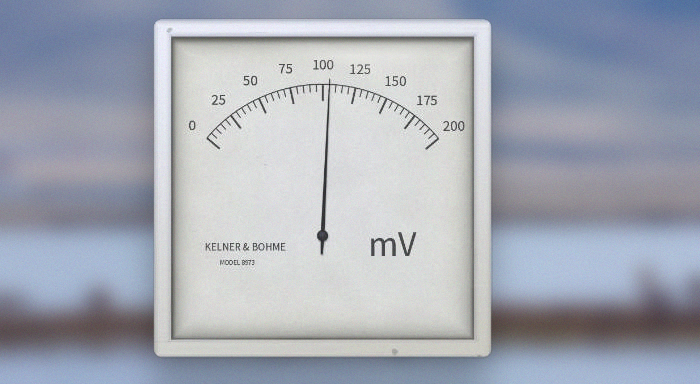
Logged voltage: 105 mV
